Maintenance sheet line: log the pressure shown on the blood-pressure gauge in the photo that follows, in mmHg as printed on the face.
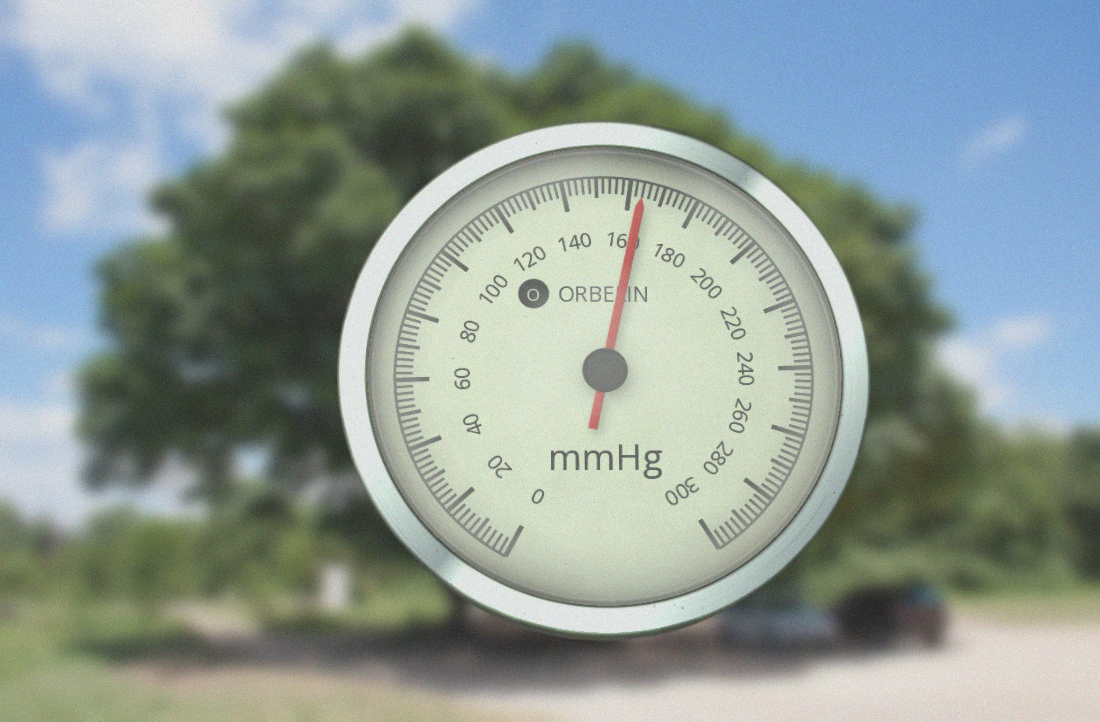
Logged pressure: 164 mmHg
